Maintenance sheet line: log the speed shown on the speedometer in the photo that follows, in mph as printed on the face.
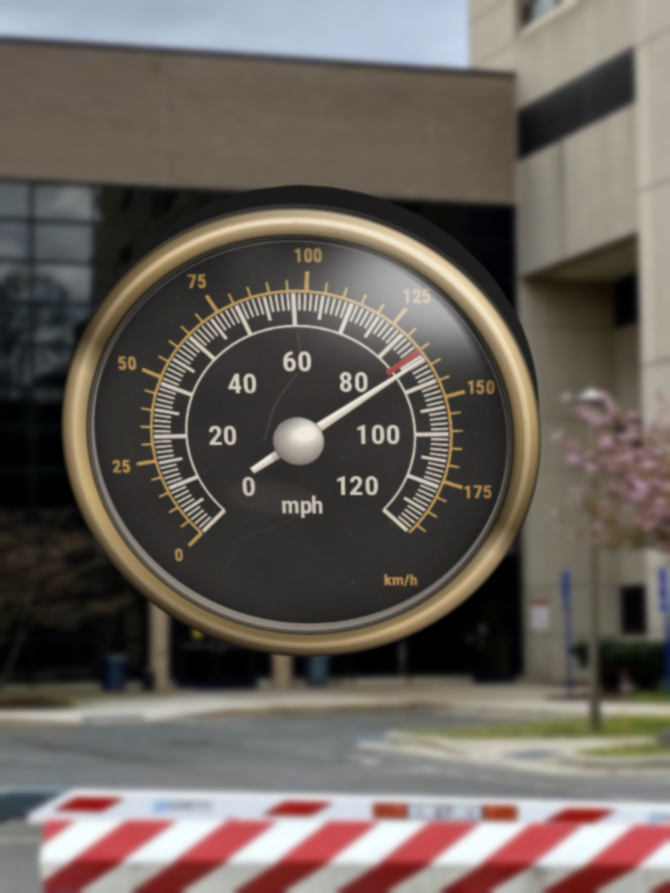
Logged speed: 85 mph
